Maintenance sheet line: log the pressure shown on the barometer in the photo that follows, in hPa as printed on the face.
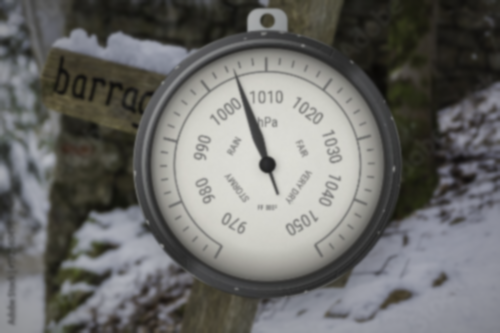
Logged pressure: 1005 hPa
